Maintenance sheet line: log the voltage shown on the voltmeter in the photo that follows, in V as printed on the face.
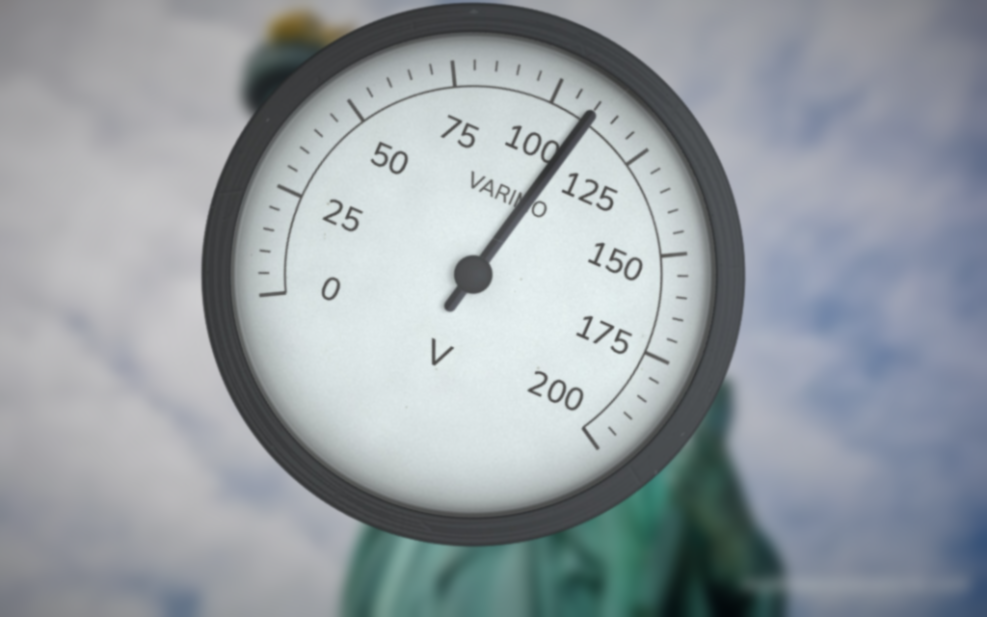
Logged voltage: 110 V
